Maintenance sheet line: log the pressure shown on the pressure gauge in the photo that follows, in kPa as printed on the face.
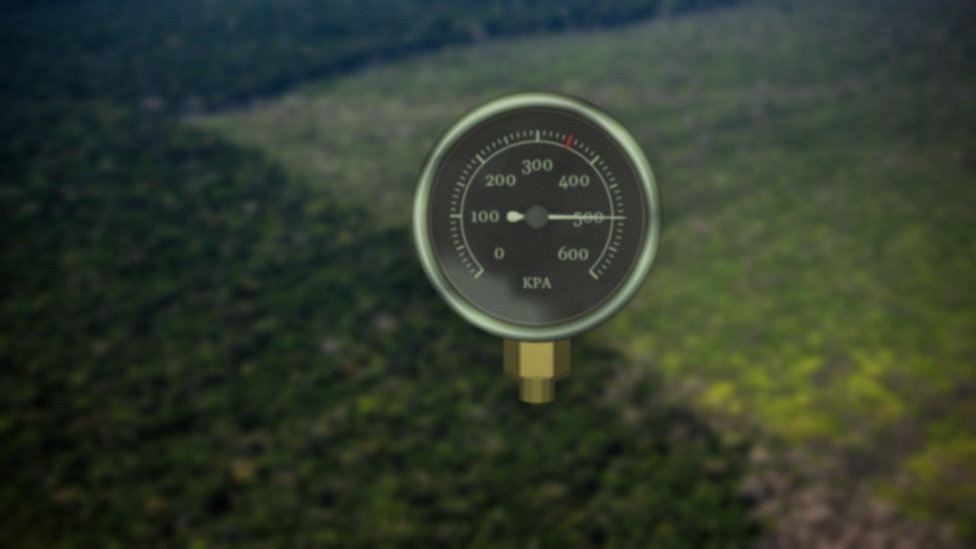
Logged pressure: 500 kPa
